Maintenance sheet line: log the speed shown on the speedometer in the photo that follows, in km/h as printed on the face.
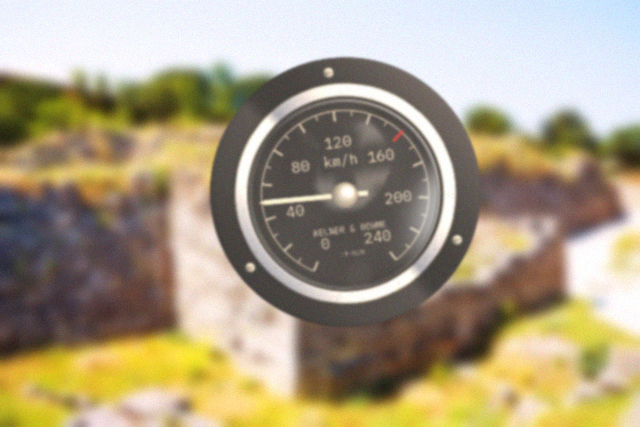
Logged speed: 50 km/h
